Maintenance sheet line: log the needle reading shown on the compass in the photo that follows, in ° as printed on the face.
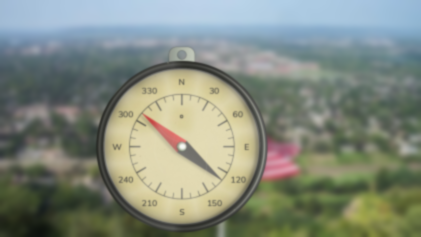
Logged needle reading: 310 °
